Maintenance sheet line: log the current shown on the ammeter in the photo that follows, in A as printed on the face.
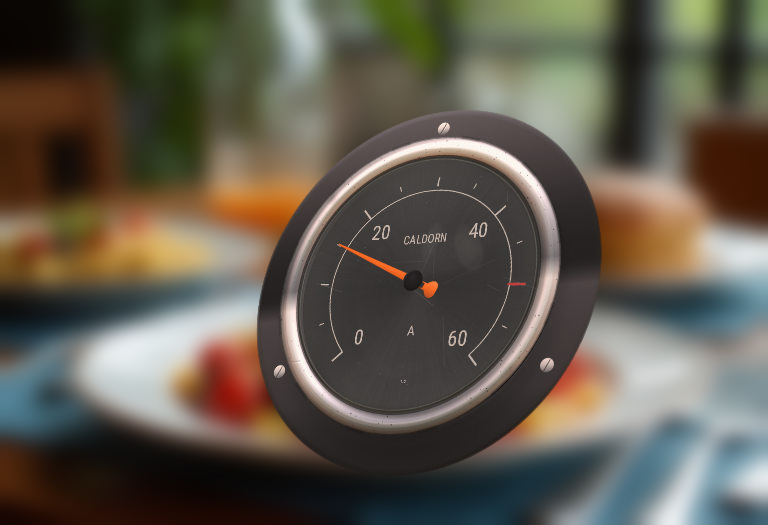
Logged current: 15 A
